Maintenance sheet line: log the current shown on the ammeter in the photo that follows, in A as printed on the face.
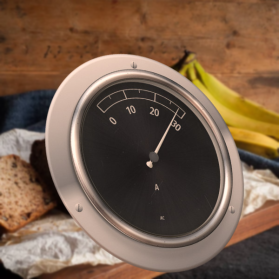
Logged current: 27.5 A
